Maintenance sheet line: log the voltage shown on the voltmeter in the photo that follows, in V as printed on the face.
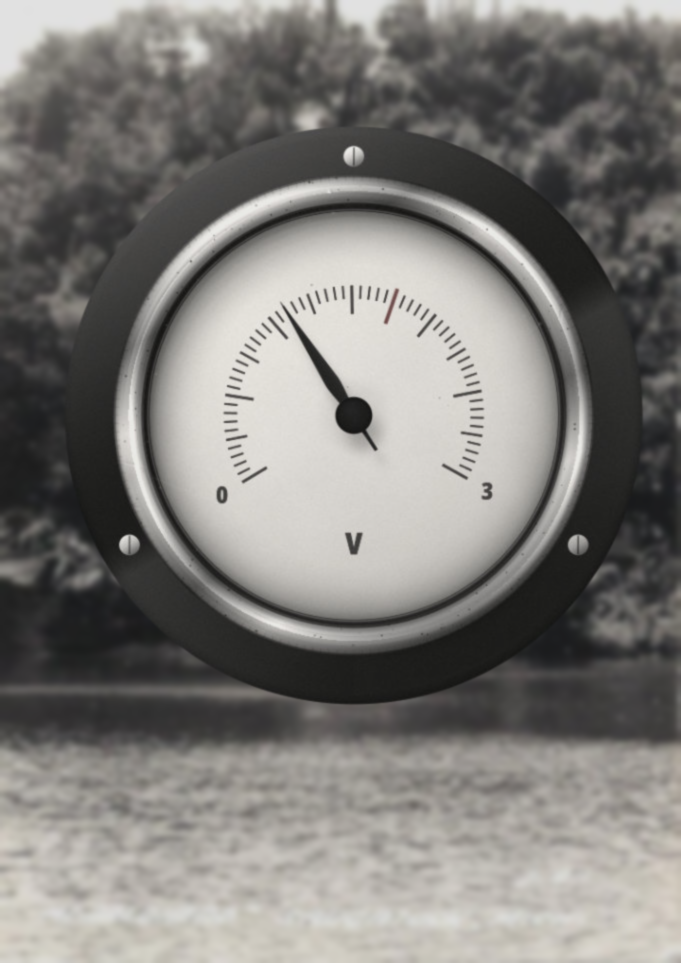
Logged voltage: 1.1 V
